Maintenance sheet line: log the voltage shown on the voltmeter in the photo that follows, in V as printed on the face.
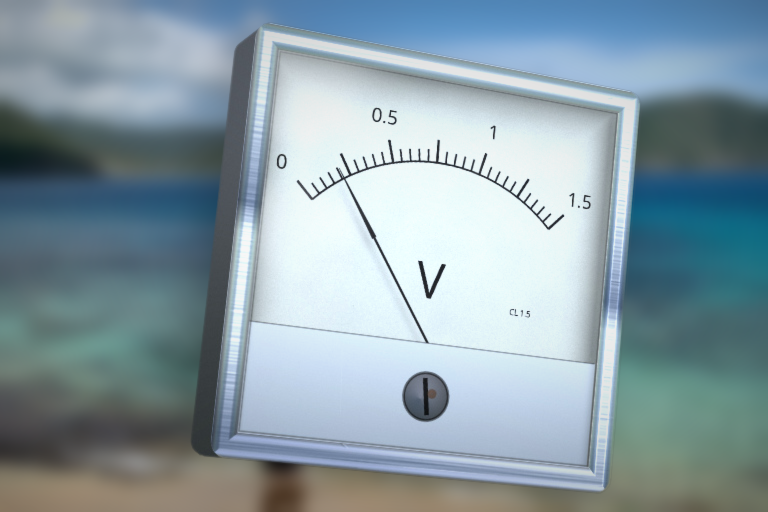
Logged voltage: 0.2 V
